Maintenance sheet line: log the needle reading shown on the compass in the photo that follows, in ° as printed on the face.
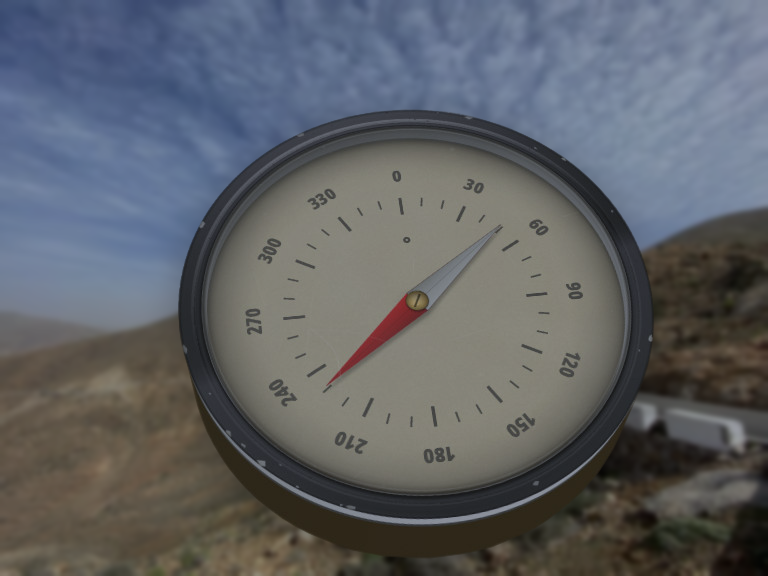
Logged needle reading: 230 °
